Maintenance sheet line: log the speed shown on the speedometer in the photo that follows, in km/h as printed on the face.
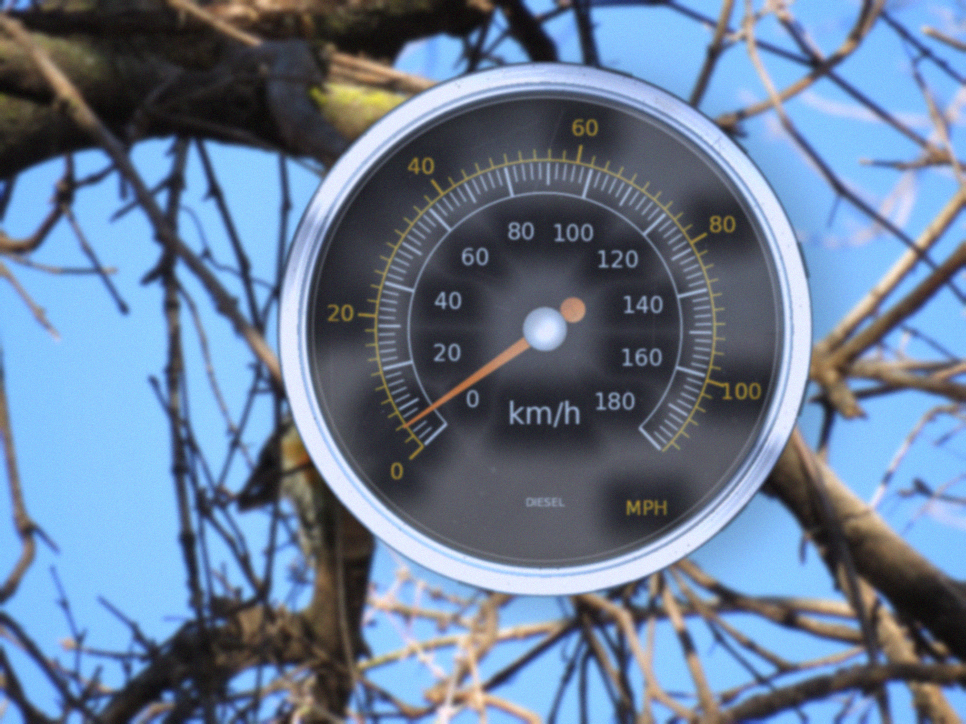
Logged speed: 6 km/h
